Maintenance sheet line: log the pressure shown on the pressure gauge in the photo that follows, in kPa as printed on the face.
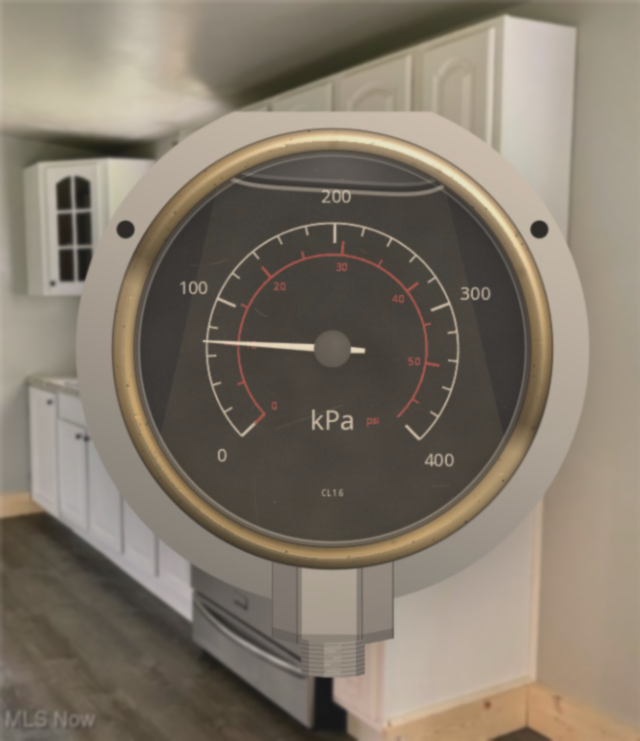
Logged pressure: 70 kPa
